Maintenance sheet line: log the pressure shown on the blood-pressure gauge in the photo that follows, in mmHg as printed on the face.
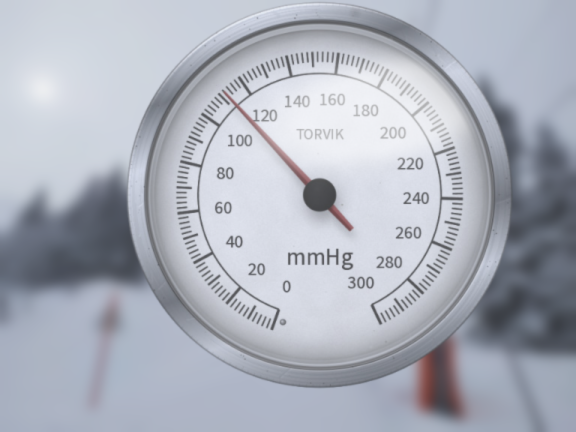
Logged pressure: 112 mmHg
